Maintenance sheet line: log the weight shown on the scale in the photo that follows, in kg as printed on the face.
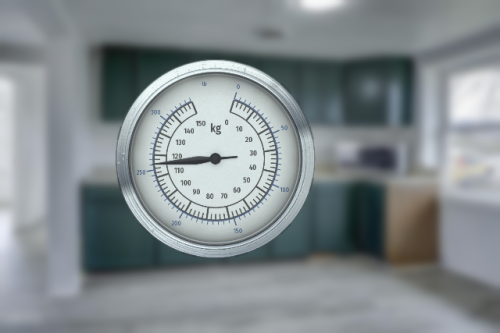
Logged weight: 116 kg
